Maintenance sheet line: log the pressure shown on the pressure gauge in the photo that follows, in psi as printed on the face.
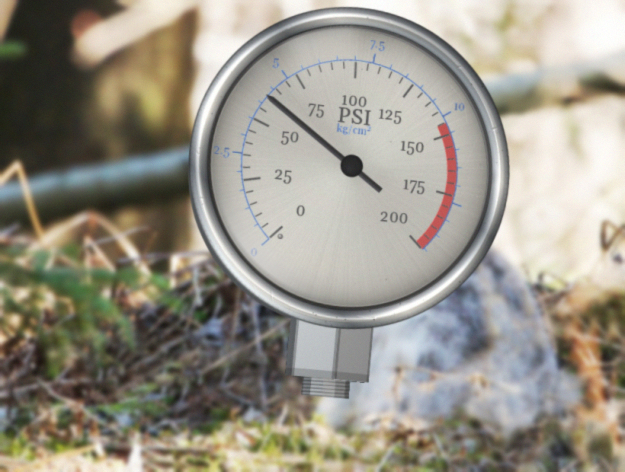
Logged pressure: 60 psi
